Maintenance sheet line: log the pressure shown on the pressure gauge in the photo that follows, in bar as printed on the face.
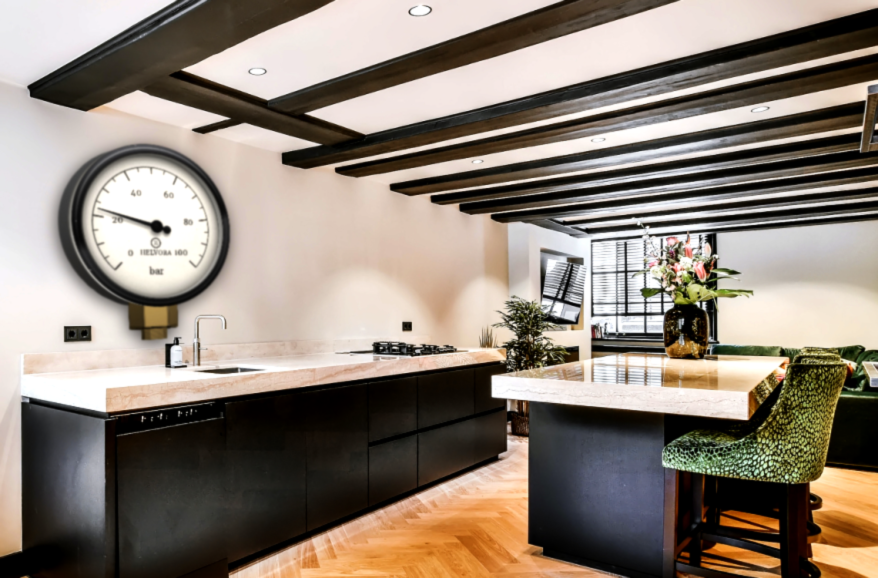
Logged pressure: 22.5 bar
